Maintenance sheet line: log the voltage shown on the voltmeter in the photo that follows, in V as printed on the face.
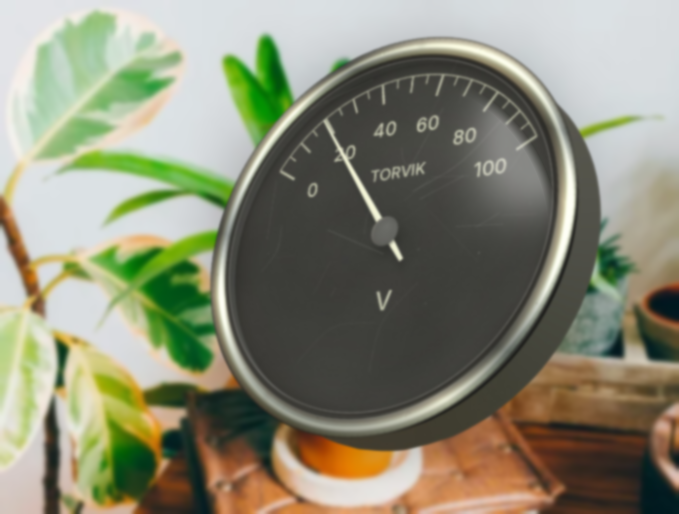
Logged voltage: 20 V
